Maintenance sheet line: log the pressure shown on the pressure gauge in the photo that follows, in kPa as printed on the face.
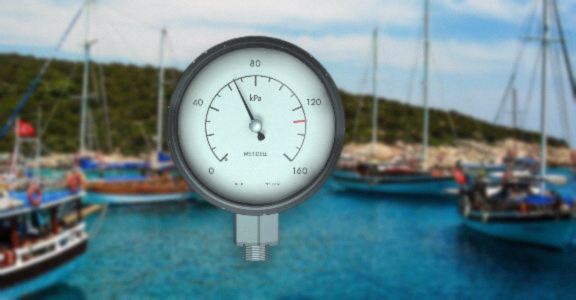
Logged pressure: 65 kPa
